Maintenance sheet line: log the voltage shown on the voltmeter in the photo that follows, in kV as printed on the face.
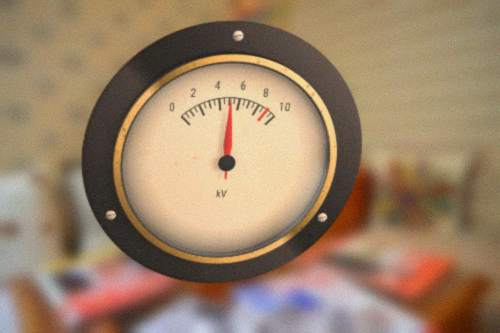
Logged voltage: 5 kV
